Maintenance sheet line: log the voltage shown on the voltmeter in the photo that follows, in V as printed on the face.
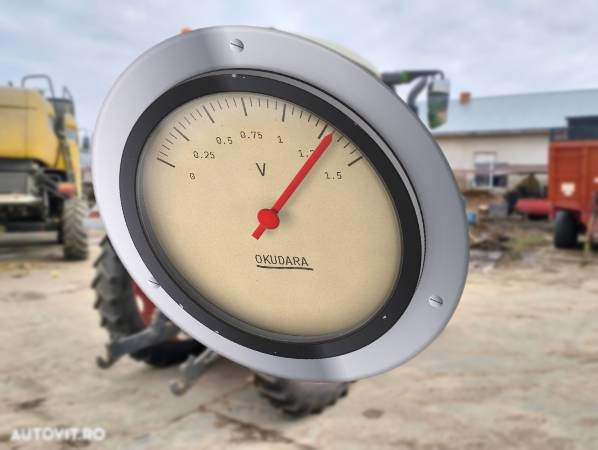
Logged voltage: 1.3 V
